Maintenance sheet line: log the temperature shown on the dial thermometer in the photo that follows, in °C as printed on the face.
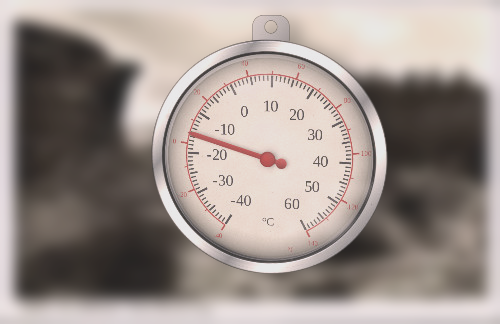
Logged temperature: -15 °C
